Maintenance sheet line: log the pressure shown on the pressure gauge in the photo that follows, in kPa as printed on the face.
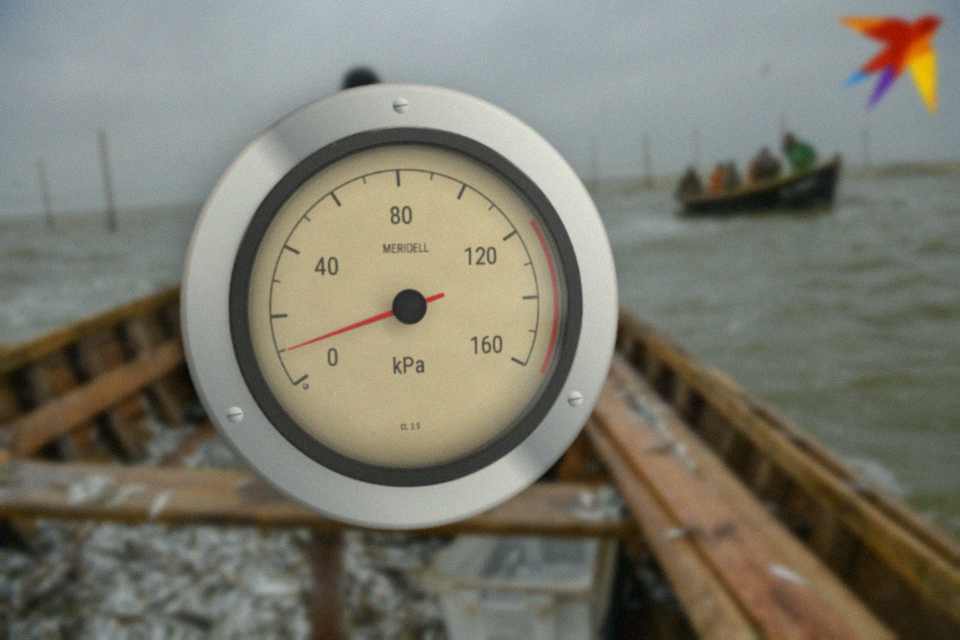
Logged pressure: 10 kPa
